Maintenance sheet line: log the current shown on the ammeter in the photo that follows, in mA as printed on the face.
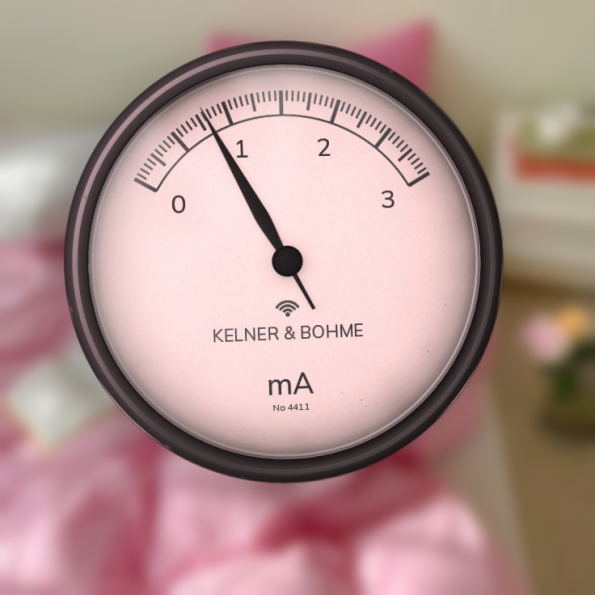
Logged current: 0.8 mA
